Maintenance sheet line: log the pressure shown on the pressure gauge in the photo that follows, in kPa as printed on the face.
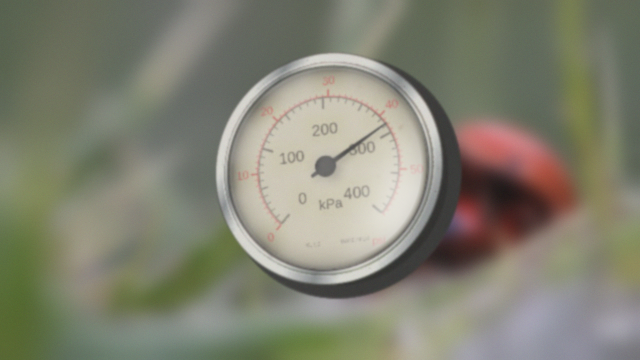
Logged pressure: 290 kPa
